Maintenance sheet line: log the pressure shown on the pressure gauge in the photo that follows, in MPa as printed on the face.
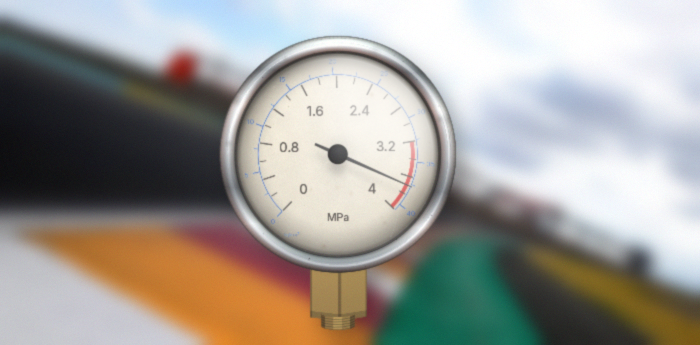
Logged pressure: 3.7 MPa
